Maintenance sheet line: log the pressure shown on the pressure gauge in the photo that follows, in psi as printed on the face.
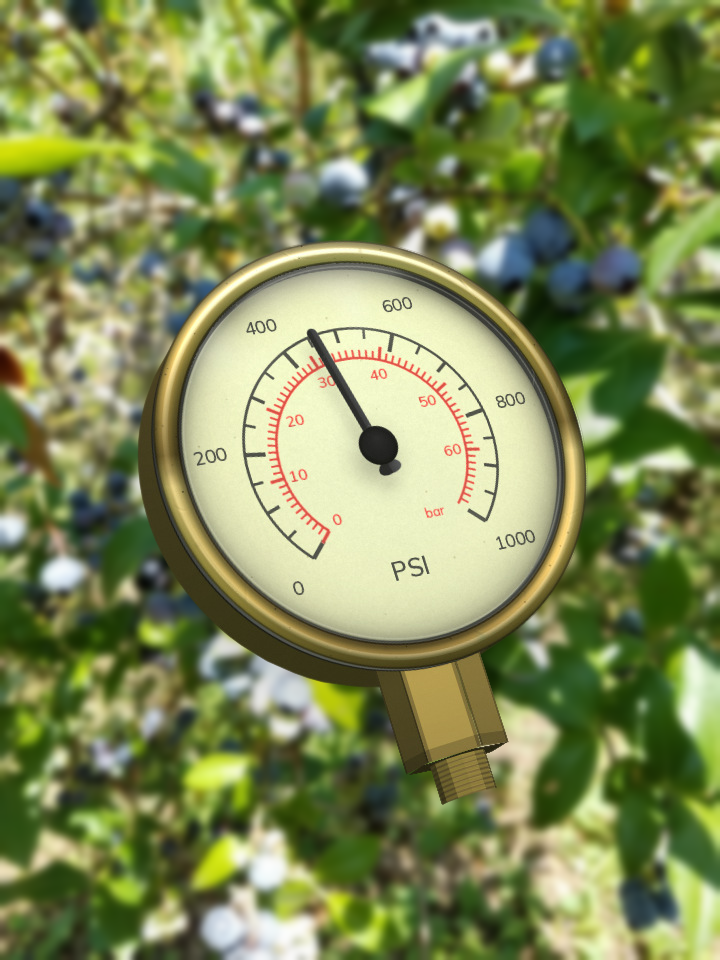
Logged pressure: 450 psi
